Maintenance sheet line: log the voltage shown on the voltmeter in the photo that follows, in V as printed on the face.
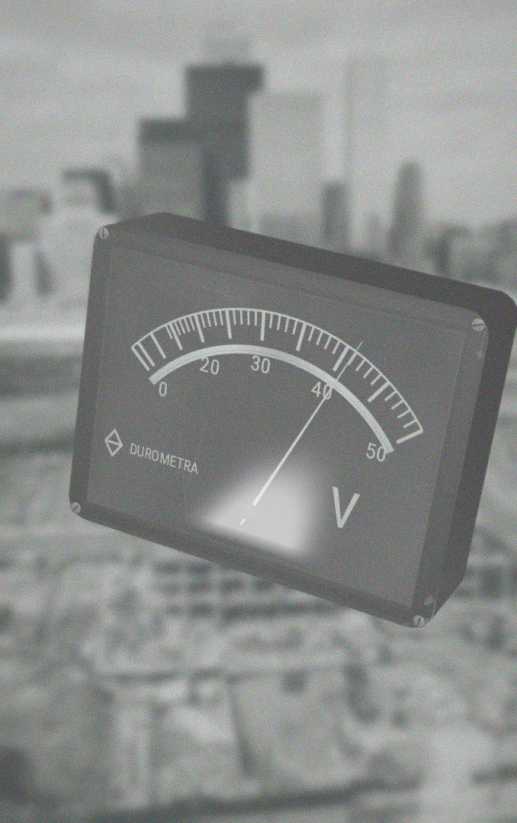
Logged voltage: 41 V
